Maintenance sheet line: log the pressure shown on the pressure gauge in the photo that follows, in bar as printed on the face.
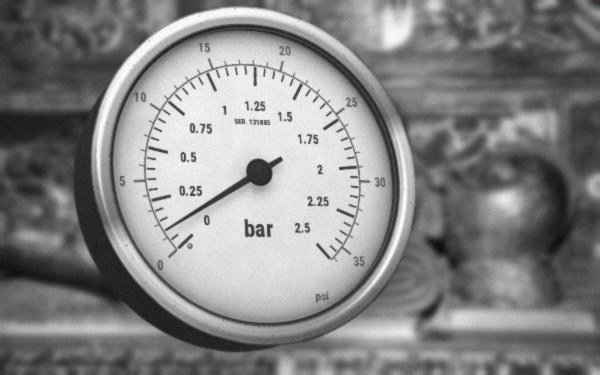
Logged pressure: 0.1 bar
